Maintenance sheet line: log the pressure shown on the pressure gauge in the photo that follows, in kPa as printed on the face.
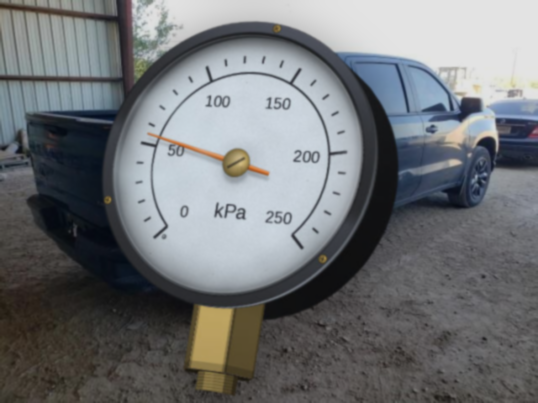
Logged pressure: 55 kPa
